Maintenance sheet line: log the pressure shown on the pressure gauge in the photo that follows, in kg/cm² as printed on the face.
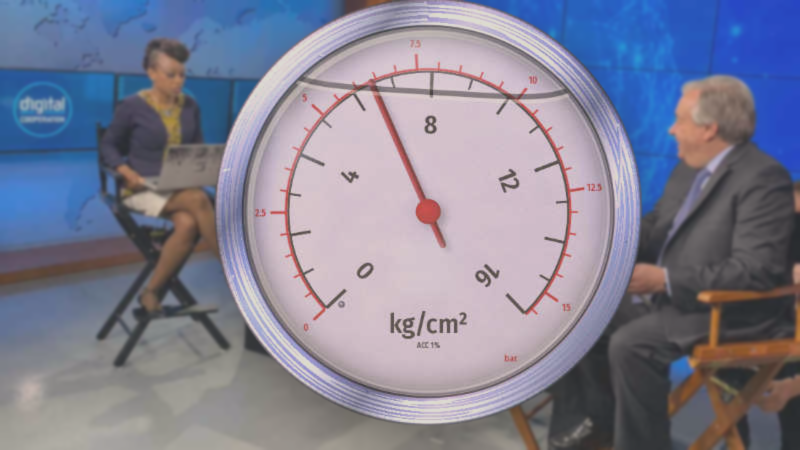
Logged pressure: 6.5 kg/cm²
